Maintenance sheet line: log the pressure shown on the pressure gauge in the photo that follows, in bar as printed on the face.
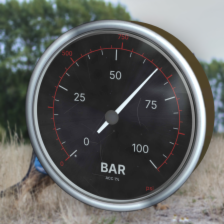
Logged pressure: 65 bar
